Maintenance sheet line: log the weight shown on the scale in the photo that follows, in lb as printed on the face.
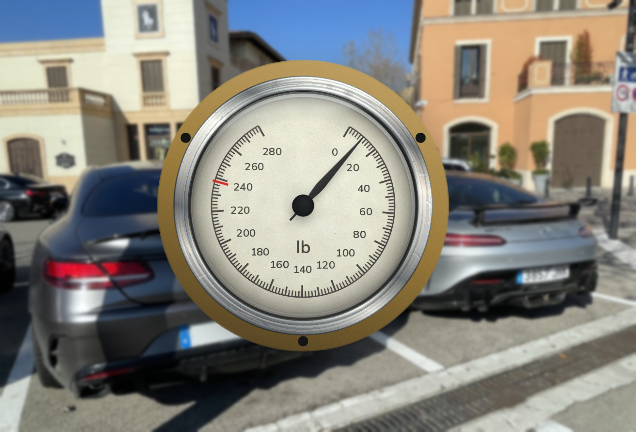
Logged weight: 10 lb
